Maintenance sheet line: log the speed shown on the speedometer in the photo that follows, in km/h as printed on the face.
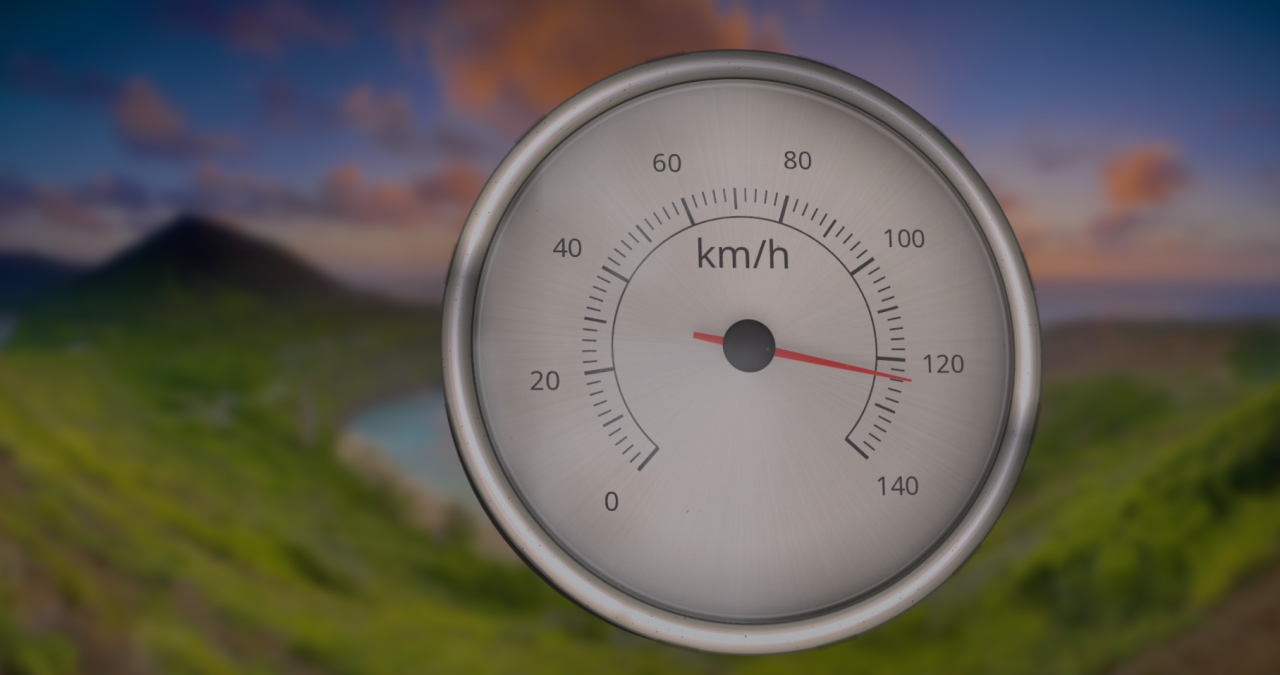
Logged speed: 124 km/h
